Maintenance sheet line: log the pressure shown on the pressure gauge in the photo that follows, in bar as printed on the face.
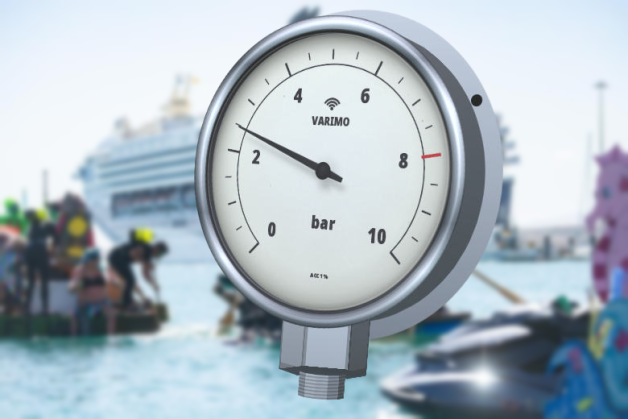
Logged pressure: 2.5 bar
